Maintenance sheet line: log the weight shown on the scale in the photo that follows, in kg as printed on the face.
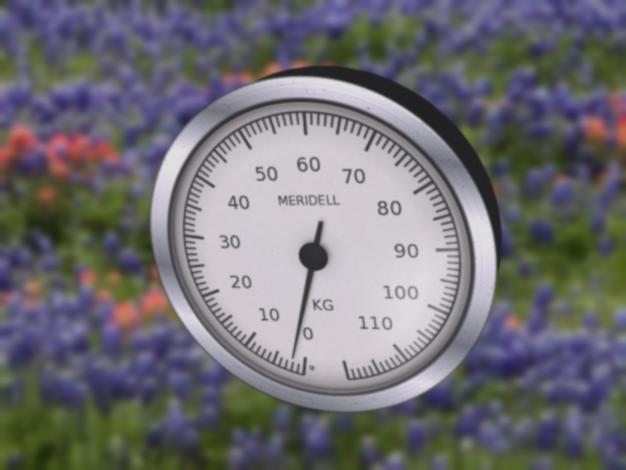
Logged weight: 2 kg
